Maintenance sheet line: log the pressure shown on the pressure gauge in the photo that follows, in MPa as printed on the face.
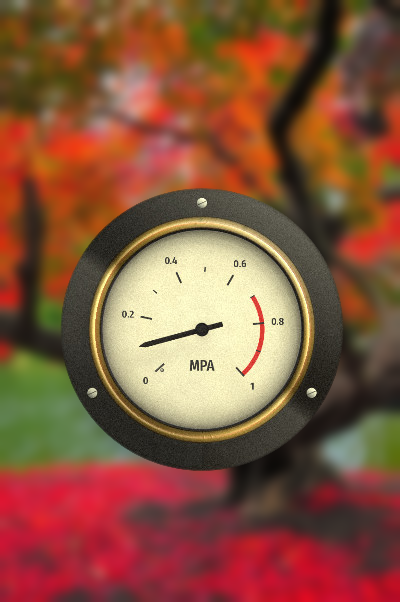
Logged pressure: 0.1 MPa
